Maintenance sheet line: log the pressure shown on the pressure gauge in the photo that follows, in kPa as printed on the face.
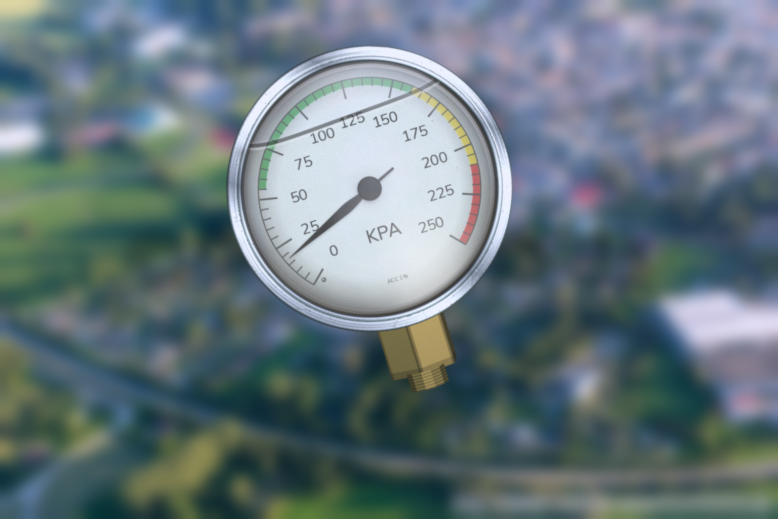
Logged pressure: 17.5 kPa
